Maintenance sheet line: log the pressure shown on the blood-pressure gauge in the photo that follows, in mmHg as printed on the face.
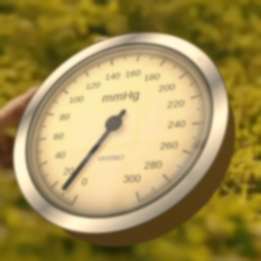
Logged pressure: 10 mmHg
